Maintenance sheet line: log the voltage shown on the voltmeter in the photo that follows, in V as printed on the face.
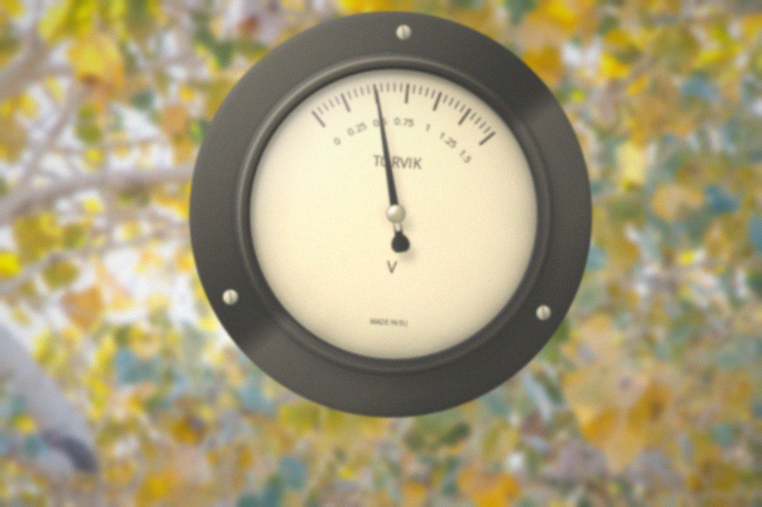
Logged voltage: 0.5 V
